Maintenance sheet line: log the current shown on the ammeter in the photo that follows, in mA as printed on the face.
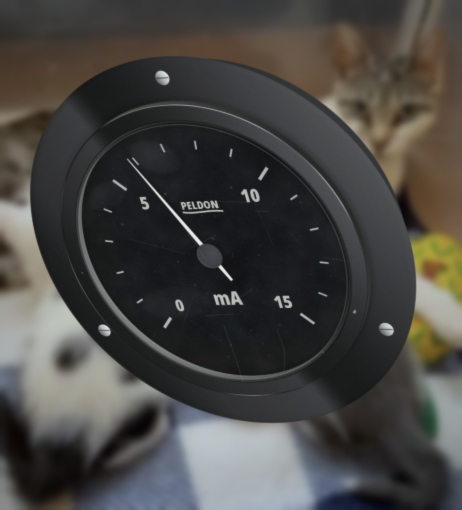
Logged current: 6 mA
